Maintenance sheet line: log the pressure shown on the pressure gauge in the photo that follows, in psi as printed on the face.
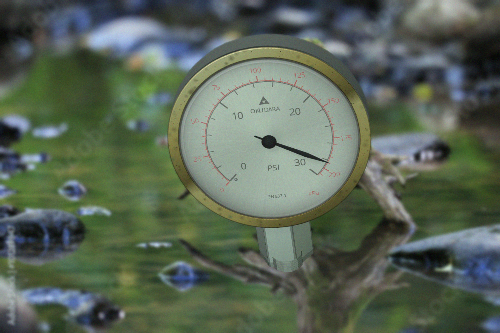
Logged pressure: 28 psi
